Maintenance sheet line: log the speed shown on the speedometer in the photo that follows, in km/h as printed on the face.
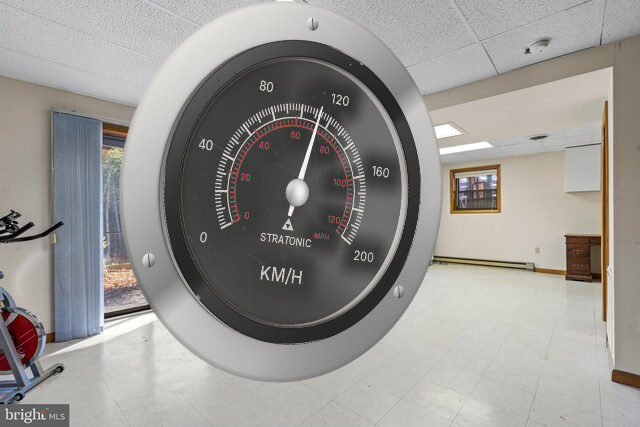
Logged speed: 110 km/h
